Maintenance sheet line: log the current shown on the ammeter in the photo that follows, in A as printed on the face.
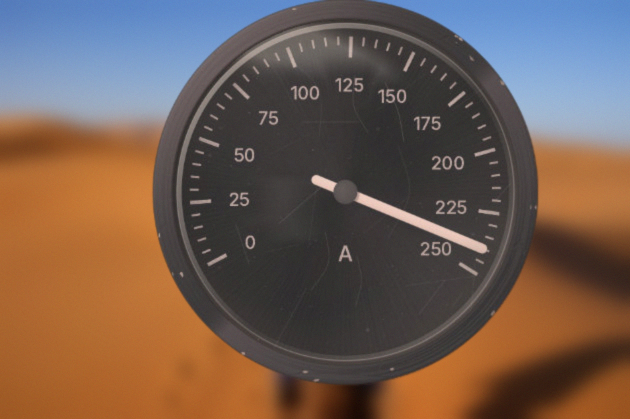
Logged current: 240 A
